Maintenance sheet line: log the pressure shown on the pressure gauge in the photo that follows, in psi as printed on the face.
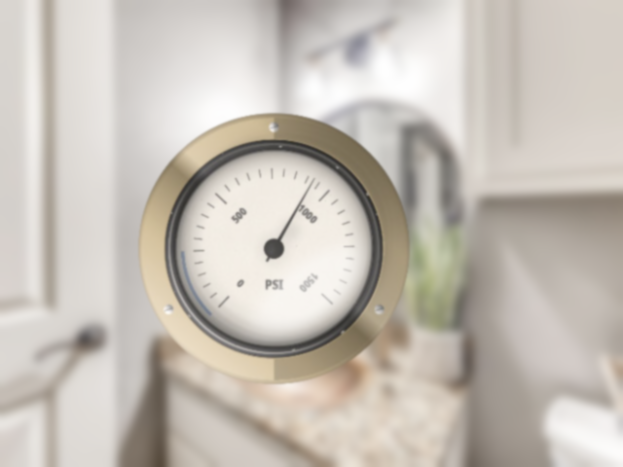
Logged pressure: 925 psi
